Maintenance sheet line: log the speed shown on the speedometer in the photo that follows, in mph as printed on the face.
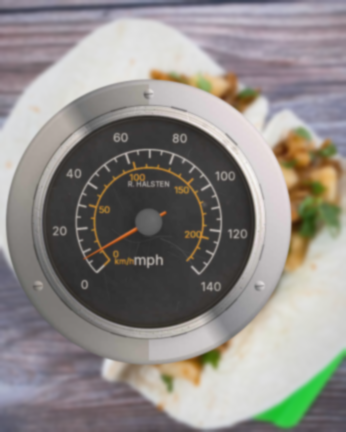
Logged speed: 7.5 mph
